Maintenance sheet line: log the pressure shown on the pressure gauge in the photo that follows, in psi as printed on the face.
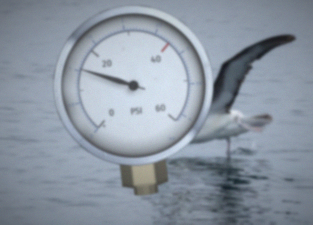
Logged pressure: 15 psi
